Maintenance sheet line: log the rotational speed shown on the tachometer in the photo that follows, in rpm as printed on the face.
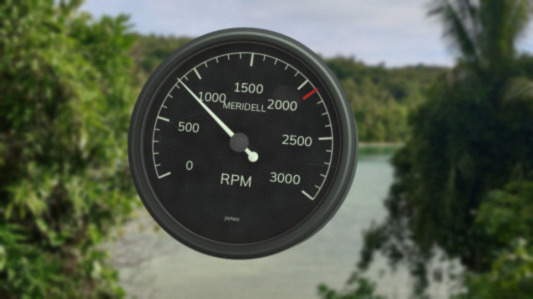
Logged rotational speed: 850 rpm
